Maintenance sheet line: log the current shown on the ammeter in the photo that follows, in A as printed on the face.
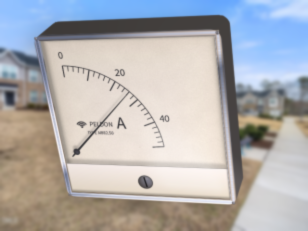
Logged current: 26 A
